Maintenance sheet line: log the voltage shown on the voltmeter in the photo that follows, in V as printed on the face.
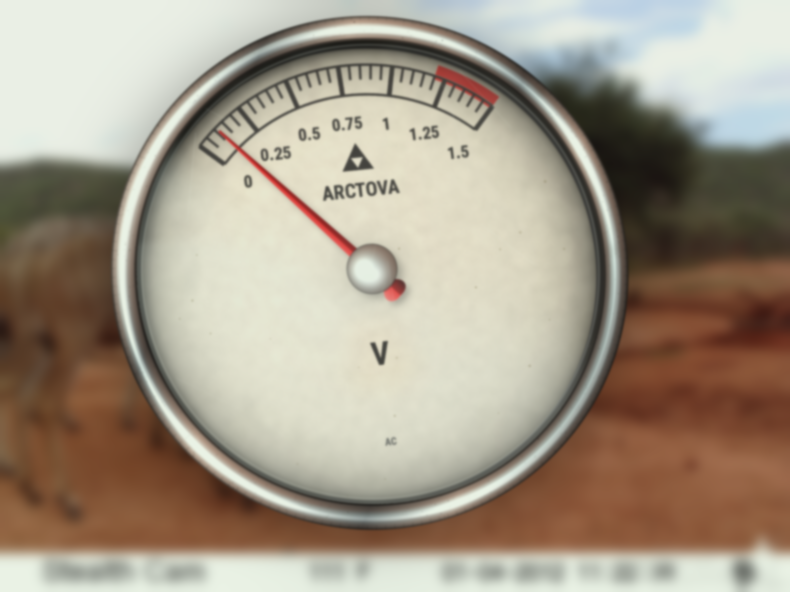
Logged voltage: 0.1 V
